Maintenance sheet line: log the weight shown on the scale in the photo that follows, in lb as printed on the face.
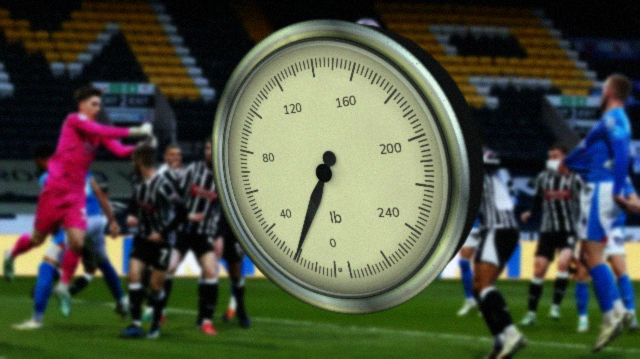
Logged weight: 20 lb
